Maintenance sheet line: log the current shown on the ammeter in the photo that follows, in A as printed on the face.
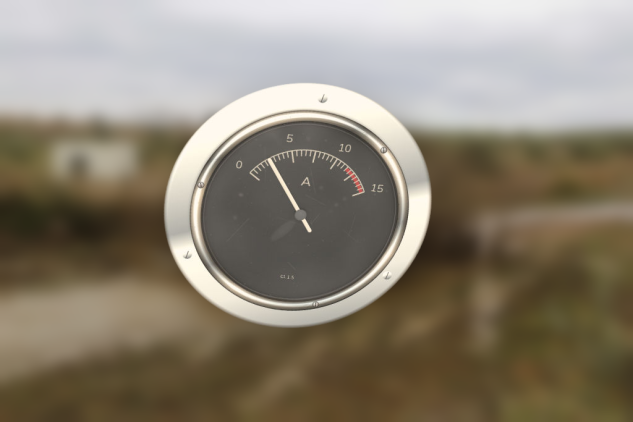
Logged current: 2.5 A
